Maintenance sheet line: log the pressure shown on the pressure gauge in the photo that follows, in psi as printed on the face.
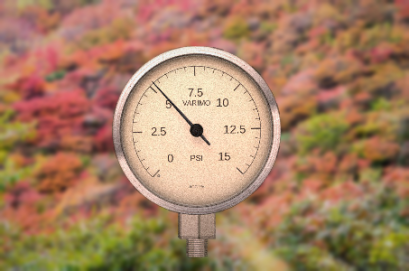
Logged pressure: 5.25 psi
